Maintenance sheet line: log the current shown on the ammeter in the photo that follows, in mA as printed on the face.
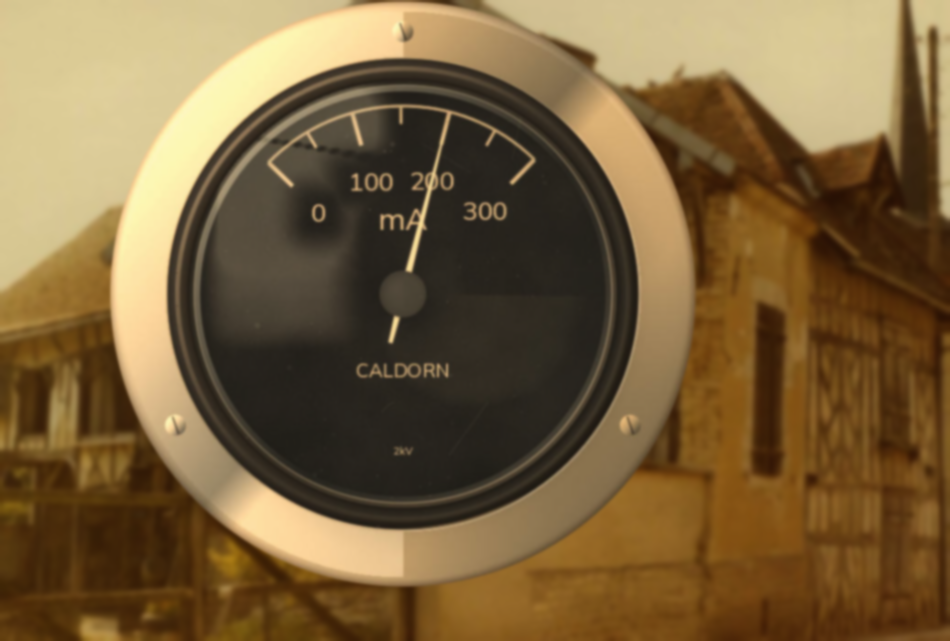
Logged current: 200 mA
